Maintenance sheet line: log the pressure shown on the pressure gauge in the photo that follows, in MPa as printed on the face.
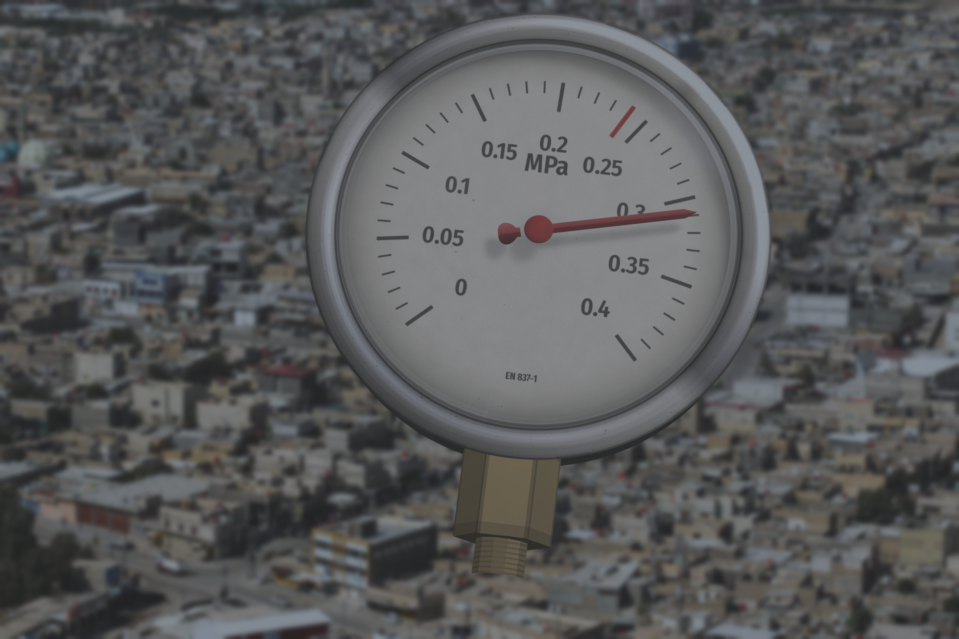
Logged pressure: 0.31 MPa
